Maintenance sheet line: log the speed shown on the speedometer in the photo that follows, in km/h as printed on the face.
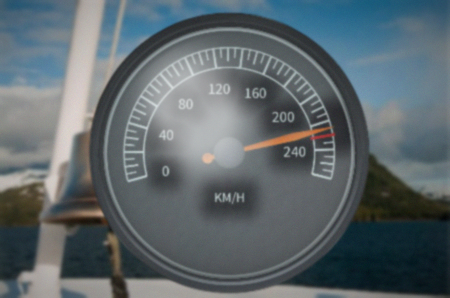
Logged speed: 225 km/h
